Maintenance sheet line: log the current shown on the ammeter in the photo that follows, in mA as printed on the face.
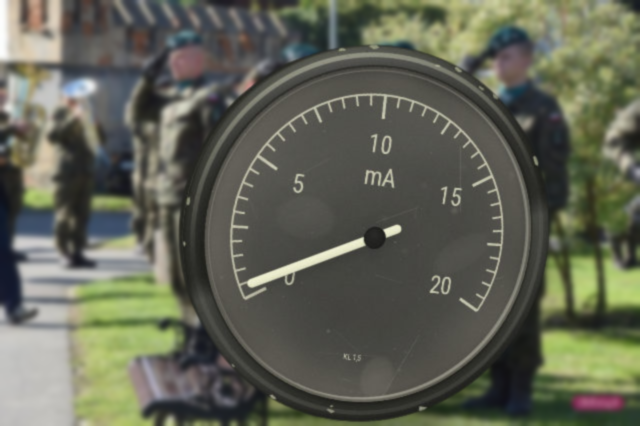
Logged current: 0.5 mA
